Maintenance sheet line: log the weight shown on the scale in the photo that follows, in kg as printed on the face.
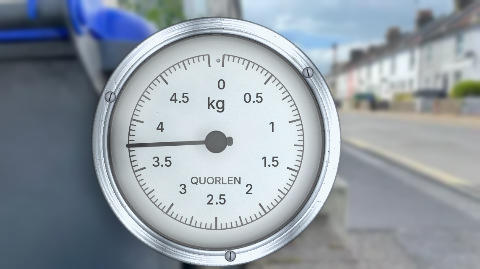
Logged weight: 3.75 kg
